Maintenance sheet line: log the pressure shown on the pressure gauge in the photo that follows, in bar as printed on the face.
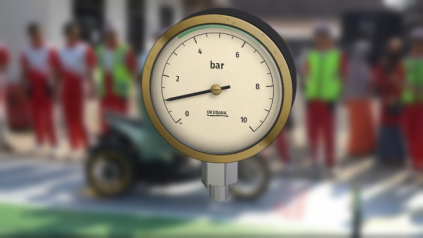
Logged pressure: 1 bar
